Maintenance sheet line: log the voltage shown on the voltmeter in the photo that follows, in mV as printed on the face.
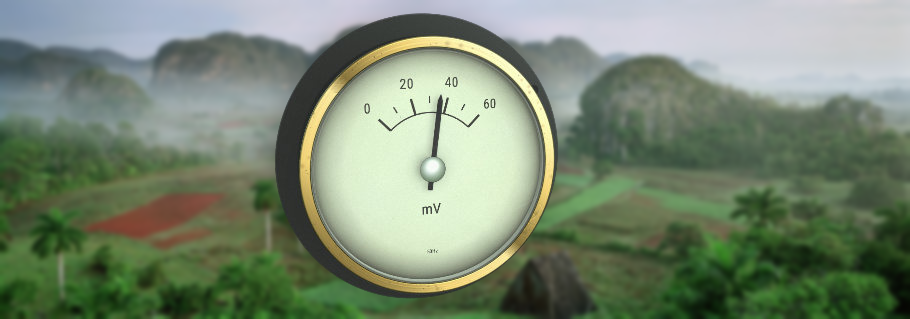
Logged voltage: 35 mV
